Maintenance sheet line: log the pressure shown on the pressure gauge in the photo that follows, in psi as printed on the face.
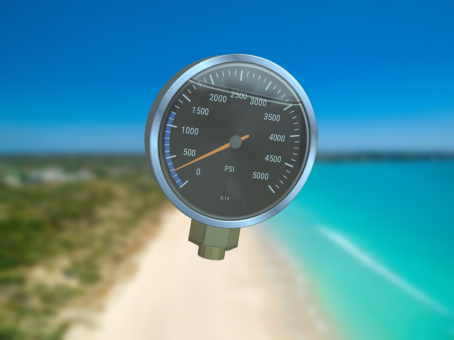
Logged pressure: 300 psi
